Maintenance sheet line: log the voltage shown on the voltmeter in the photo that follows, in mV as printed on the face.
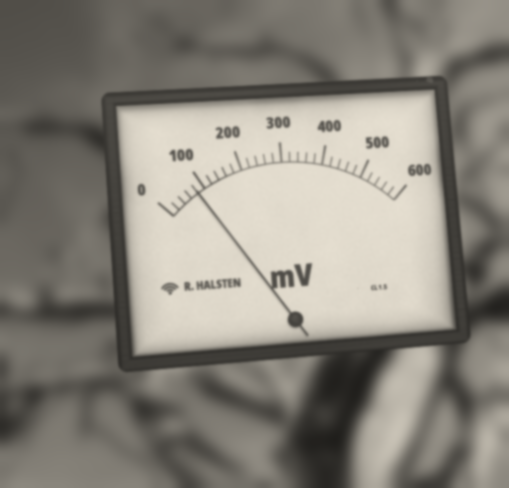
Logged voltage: 80 mV
